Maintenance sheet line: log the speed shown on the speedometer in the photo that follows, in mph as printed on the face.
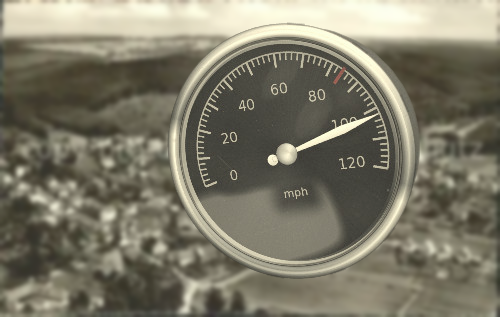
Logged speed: 102 mph
